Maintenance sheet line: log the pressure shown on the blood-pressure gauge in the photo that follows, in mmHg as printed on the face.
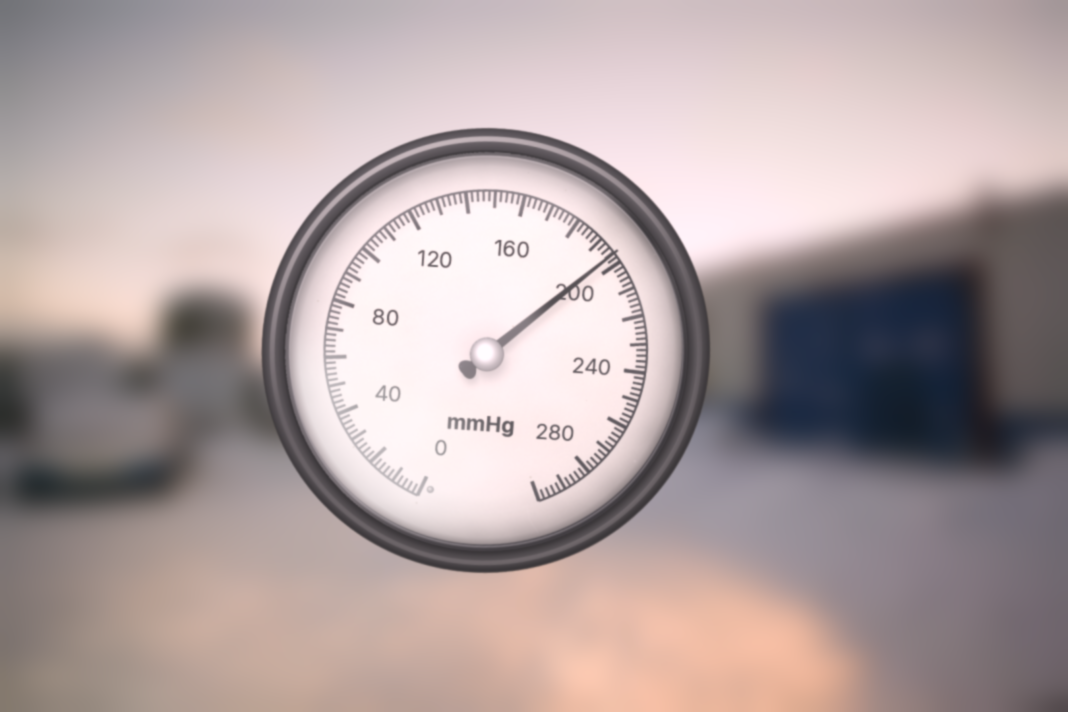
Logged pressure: 196 mmHg
